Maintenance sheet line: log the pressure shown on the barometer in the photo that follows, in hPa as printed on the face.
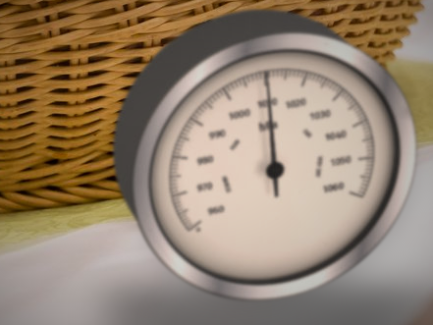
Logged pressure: 1010 hPa
